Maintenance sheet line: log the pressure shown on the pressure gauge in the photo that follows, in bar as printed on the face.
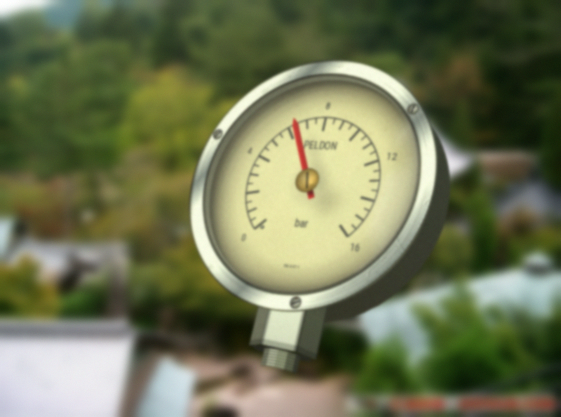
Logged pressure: 6.5 bar
